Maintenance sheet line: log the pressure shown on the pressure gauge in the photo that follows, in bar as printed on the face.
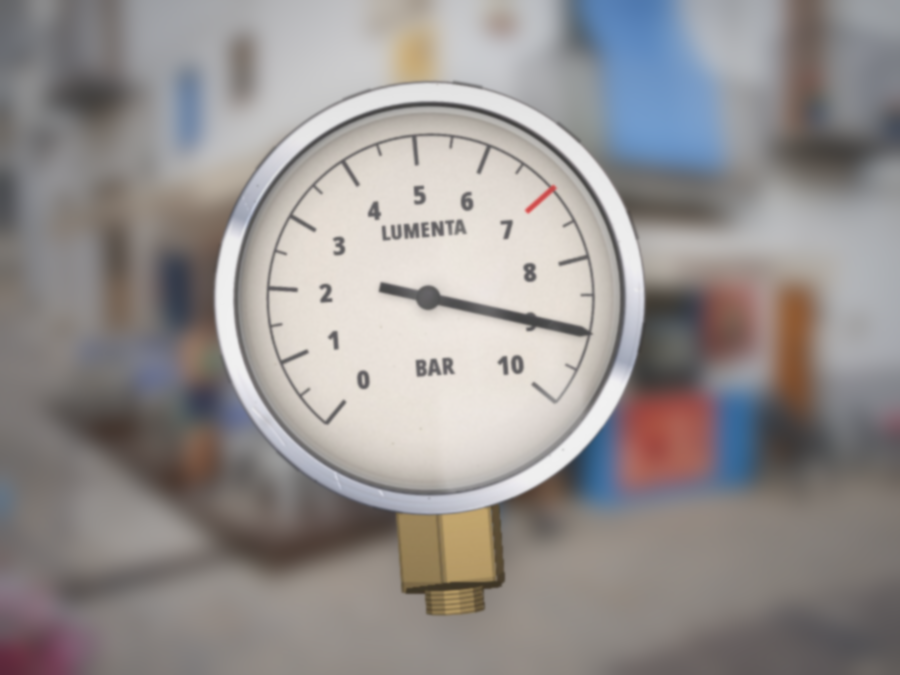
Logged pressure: 9 bar
